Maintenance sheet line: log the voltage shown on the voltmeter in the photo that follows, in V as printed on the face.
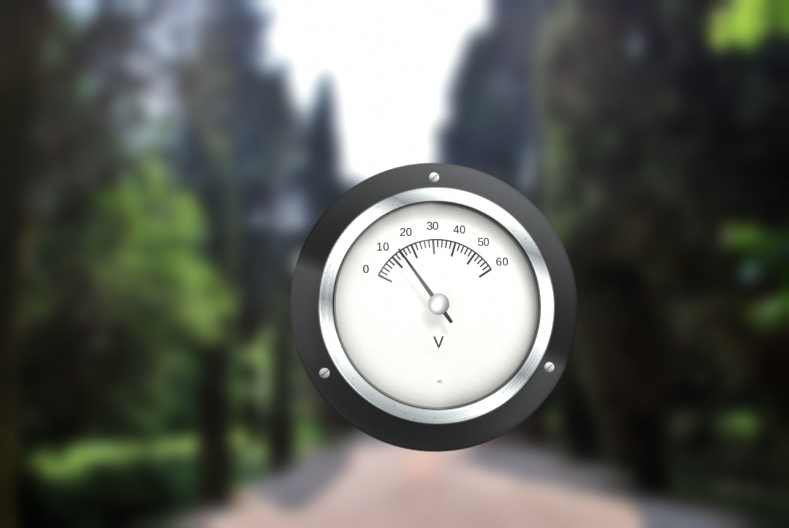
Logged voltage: 14 V
